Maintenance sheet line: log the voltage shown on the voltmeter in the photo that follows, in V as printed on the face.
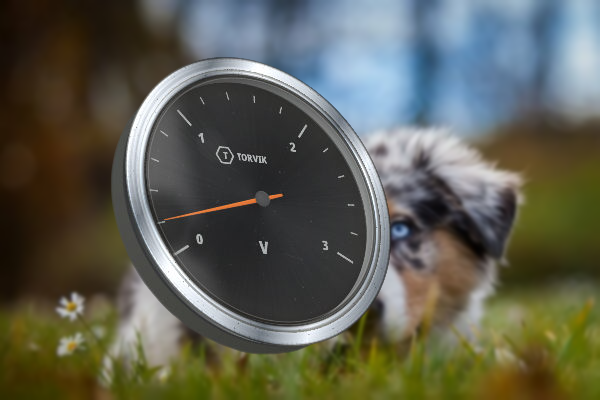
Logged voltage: 0.2 V
